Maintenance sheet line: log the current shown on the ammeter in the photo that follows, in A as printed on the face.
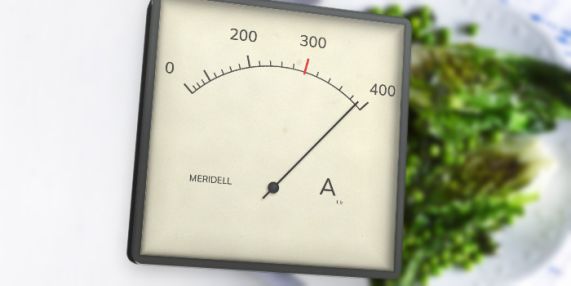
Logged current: 390 A
